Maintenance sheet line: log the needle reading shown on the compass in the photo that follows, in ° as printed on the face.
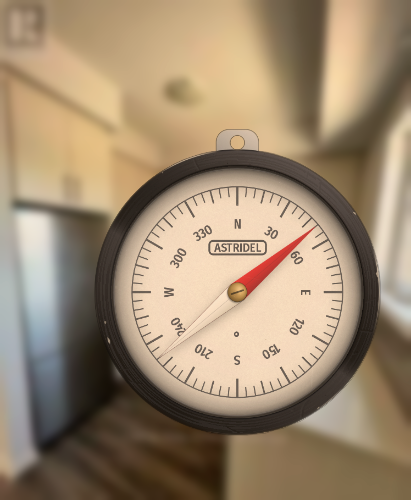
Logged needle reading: 50 °
